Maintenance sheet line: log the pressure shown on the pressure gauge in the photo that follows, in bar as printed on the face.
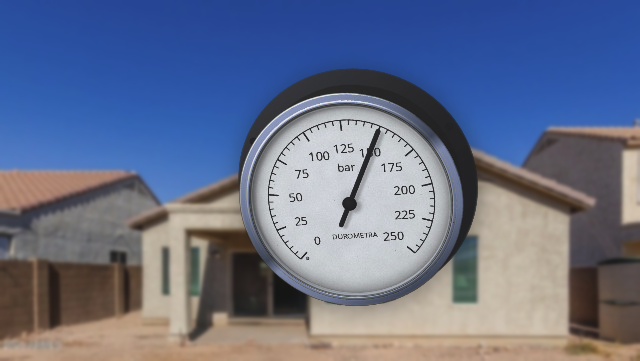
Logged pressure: 150 bar
